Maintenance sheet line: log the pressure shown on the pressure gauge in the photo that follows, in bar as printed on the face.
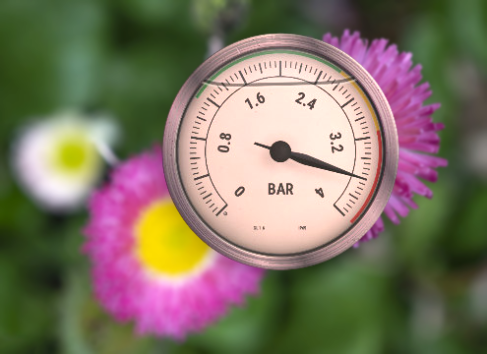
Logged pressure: 3.6 bar
